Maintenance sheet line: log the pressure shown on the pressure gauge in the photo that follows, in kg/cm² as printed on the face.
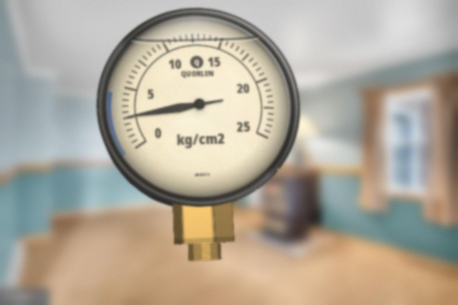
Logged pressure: 2.5 kg/cm²
